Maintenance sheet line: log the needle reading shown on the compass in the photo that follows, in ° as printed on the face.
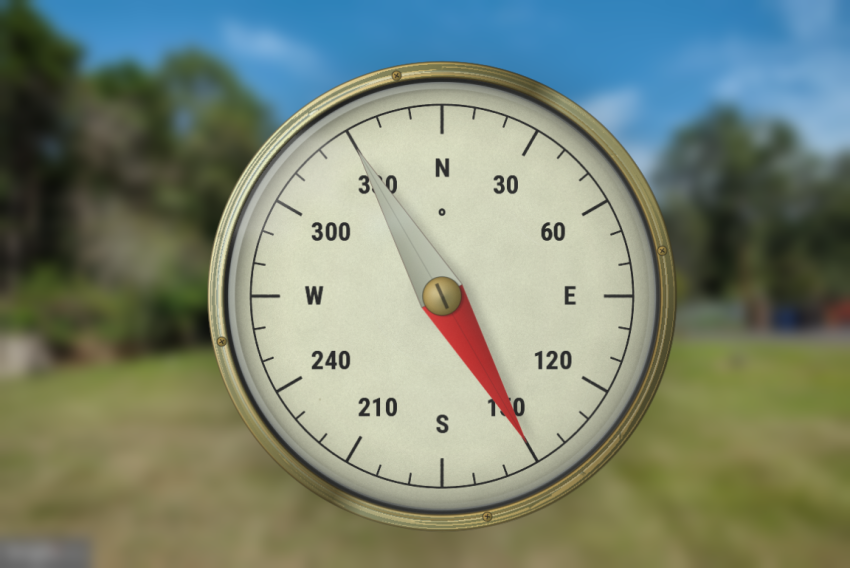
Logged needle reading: 150 °
